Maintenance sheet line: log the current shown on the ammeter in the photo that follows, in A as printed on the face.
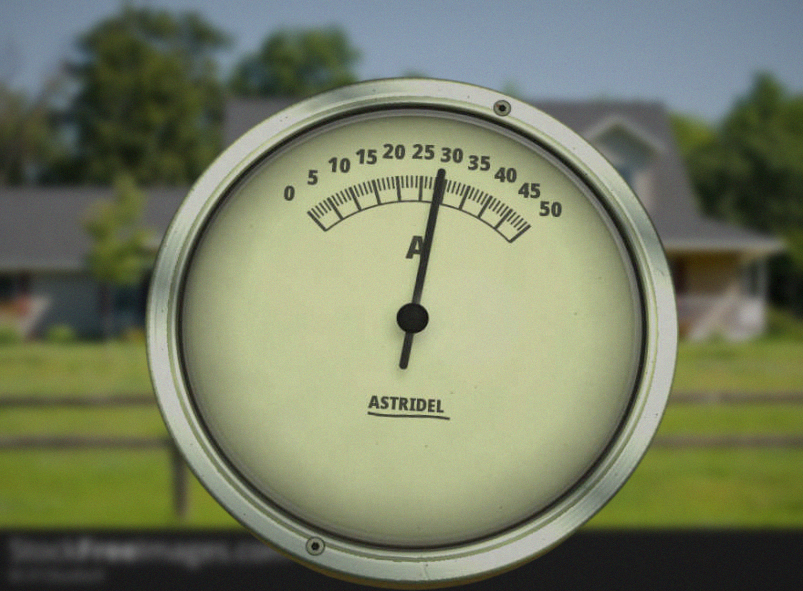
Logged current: 29 A
